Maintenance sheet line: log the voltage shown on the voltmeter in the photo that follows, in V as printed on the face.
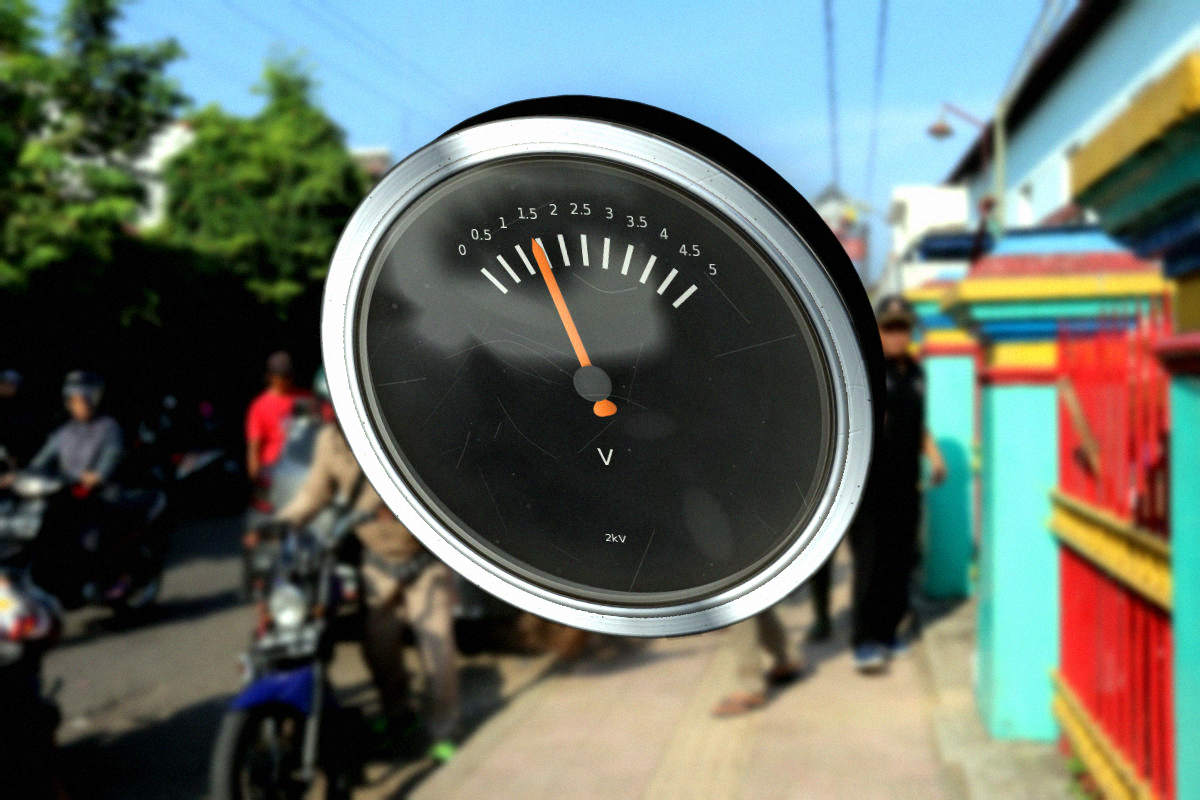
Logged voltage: 1.5 V
